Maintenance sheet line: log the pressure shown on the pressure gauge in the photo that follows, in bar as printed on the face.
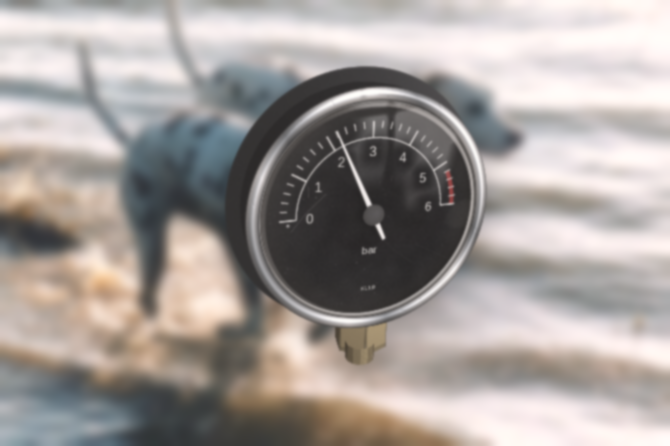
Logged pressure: 2.2 bar
